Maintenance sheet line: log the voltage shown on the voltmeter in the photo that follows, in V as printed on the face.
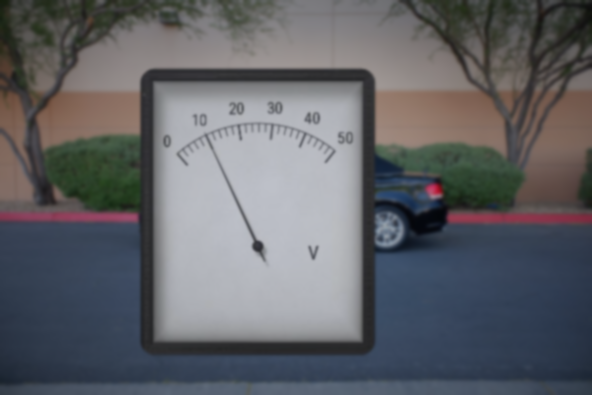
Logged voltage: 10 V
